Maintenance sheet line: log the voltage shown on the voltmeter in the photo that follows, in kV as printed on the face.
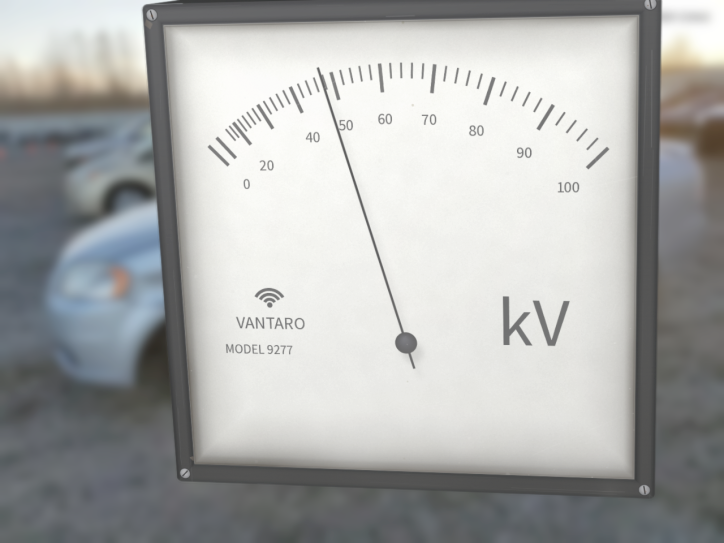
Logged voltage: 48 kV
